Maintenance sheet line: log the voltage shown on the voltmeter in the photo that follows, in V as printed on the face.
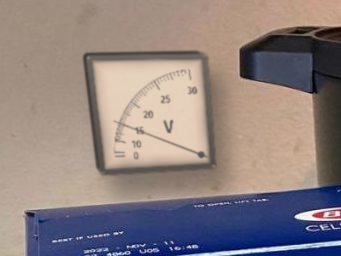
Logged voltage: 15 V
